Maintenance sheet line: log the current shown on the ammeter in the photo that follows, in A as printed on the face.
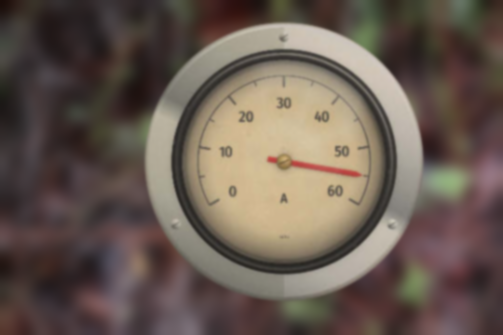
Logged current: 55 A
